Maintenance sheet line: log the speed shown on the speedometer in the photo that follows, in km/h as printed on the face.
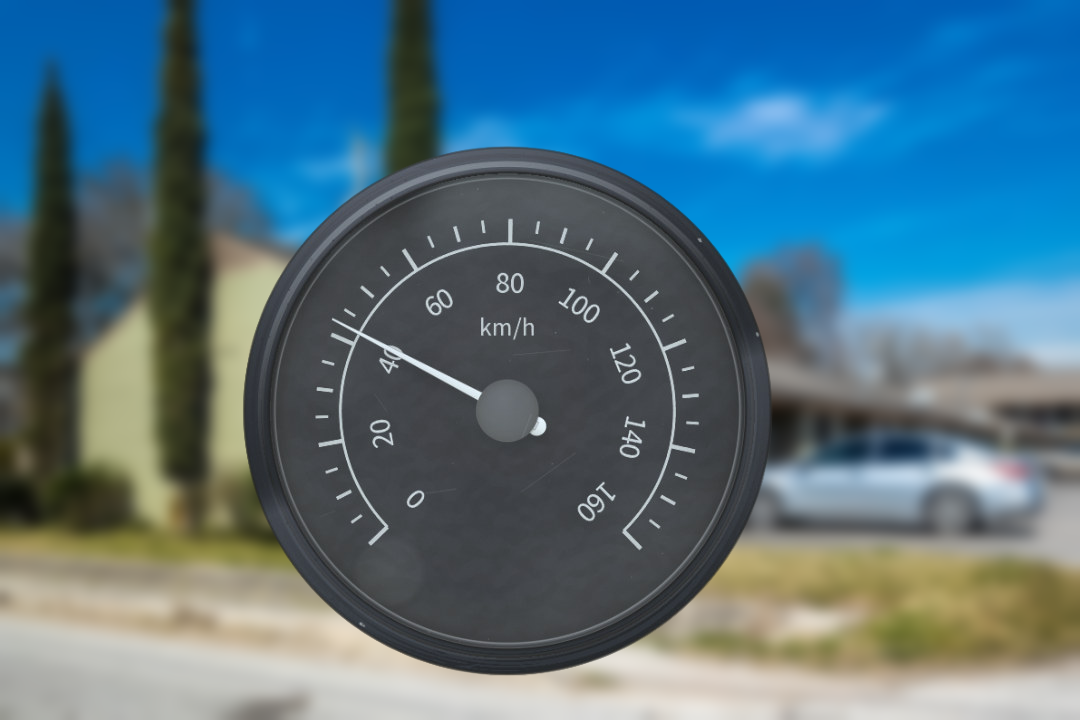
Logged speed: 42.5 km/h
